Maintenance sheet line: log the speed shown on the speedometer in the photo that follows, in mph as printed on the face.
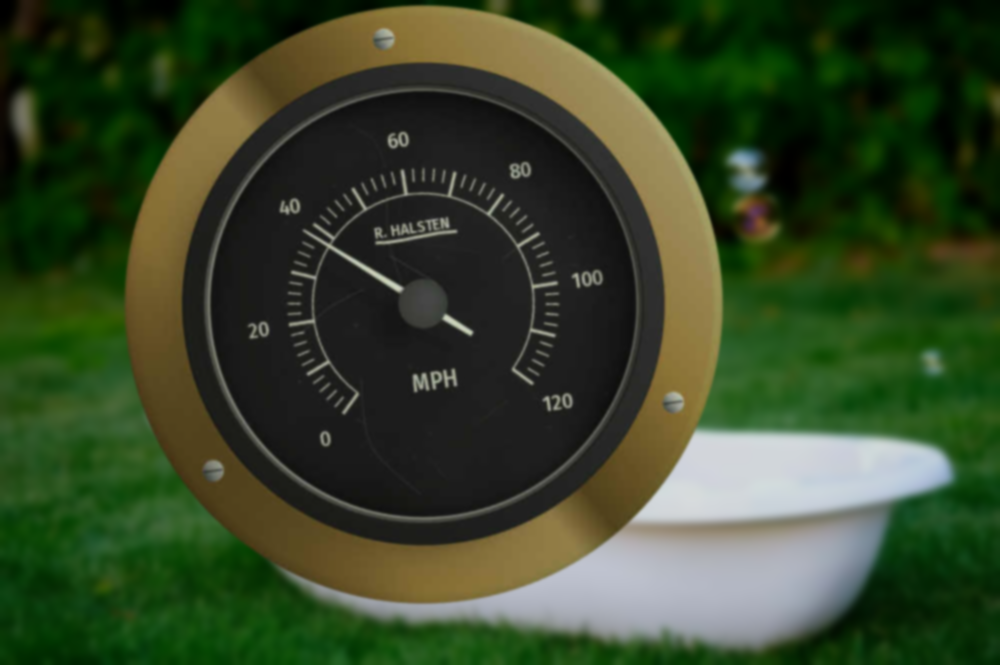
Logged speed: 38 mph
